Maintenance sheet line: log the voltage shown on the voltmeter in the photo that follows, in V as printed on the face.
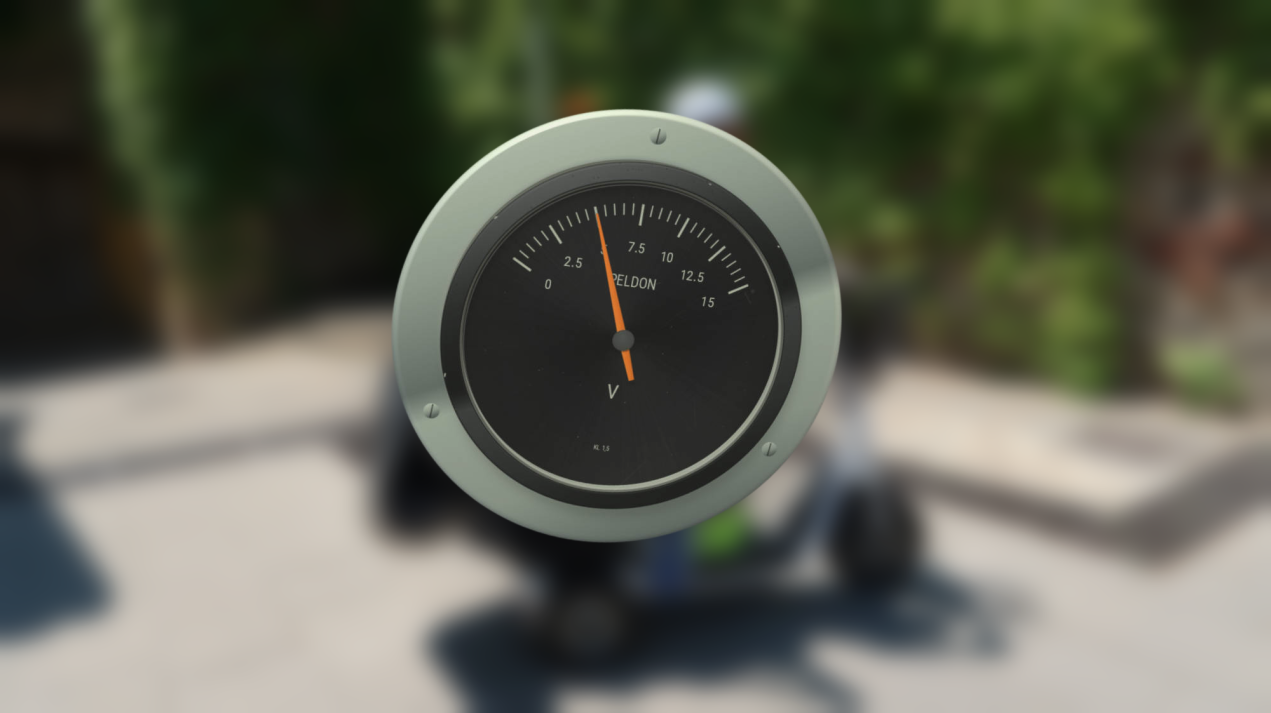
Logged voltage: 5 V
